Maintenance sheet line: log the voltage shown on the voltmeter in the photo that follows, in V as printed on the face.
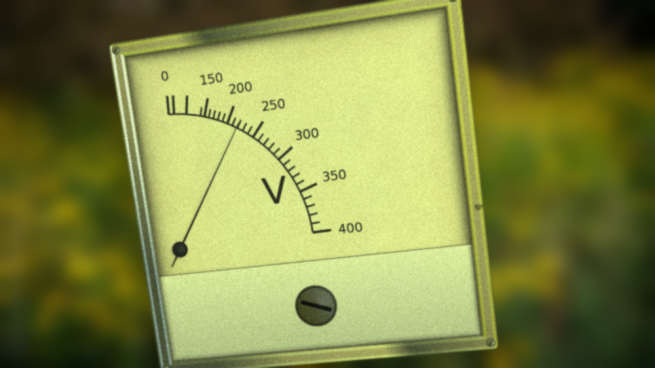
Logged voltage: 220 V
